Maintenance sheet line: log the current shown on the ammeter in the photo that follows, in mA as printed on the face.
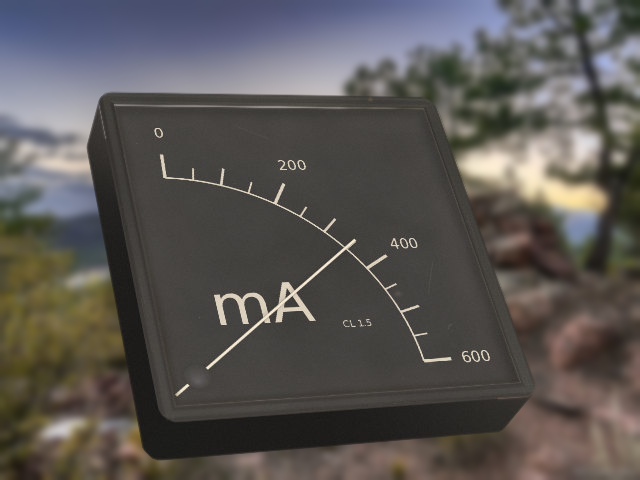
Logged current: 350 mA
